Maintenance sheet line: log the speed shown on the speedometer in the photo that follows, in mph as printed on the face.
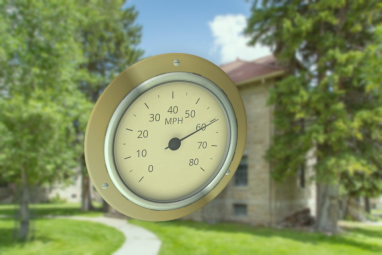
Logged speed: 60 mph
